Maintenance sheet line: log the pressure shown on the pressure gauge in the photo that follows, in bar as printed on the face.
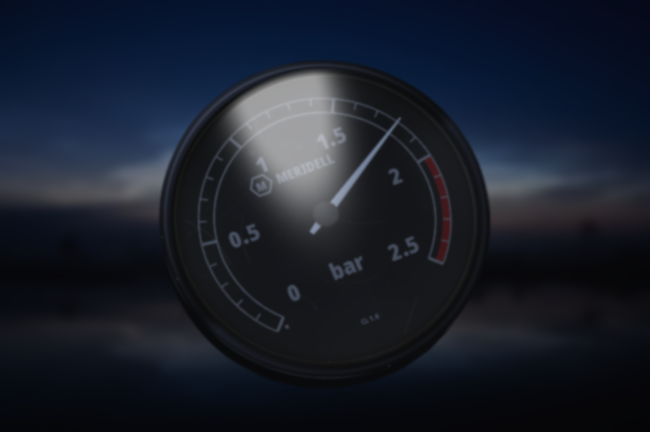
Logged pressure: 1.8 bar
